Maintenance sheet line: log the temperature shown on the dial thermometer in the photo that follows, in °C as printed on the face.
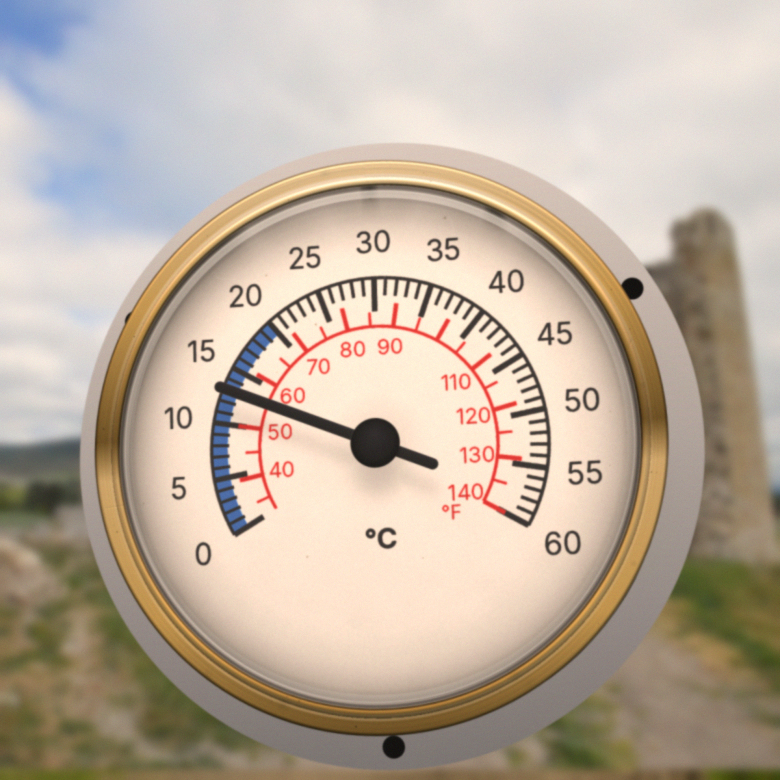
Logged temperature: 13 °C
